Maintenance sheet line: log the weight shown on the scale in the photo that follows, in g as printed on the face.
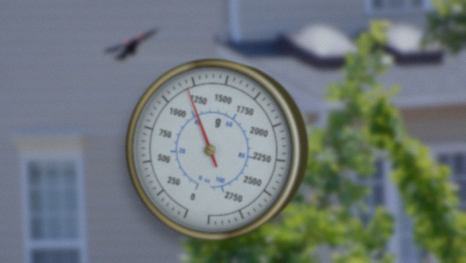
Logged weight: 1200 g
